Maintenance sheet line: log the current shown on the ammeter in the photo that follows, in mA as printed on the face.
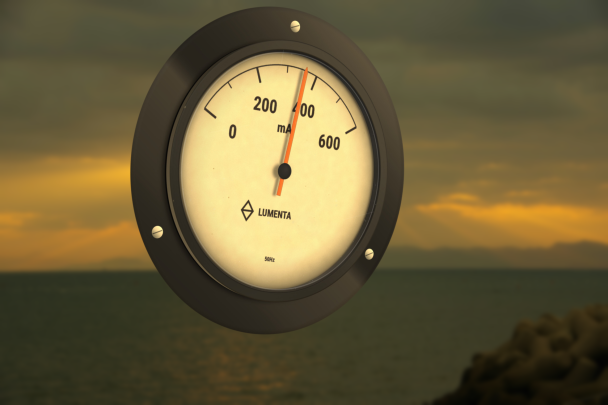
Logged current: 350 mA
